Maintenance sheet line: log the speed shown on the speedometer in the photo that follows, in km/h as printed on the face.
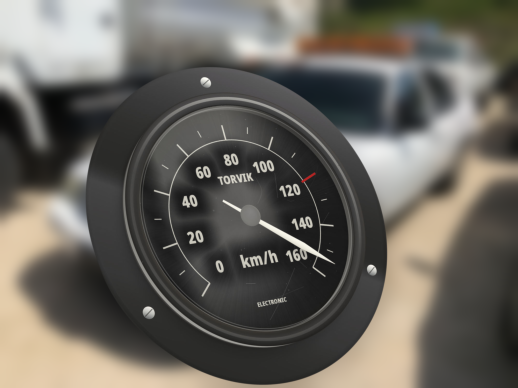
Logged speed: 155 km/h
